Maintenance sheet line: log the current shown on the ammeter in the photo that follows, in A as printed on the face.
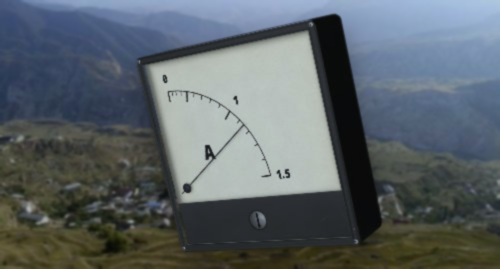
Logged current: 1.15 A
